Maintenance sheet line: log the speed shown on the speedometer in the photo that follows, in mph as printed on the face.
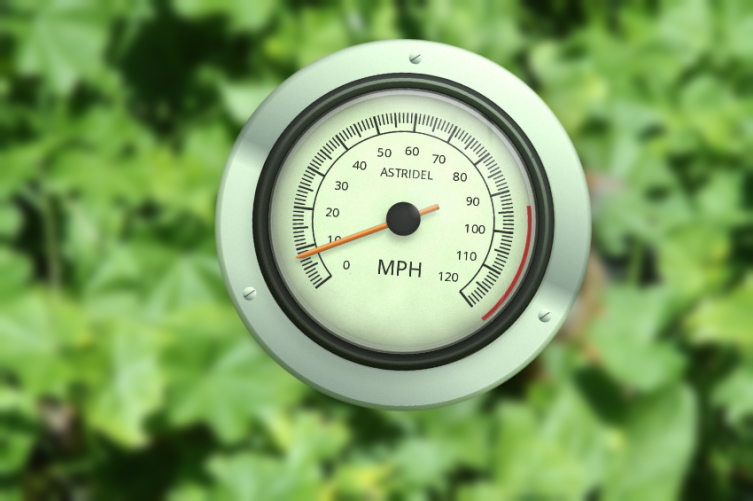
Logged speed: 8 mph
